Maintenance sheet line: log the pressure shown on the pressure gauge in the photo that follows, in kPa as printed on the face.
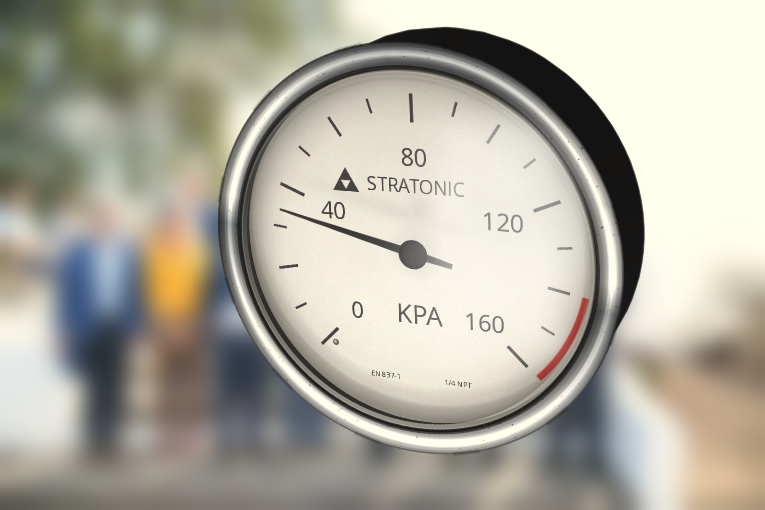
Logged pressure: 35 kPa
